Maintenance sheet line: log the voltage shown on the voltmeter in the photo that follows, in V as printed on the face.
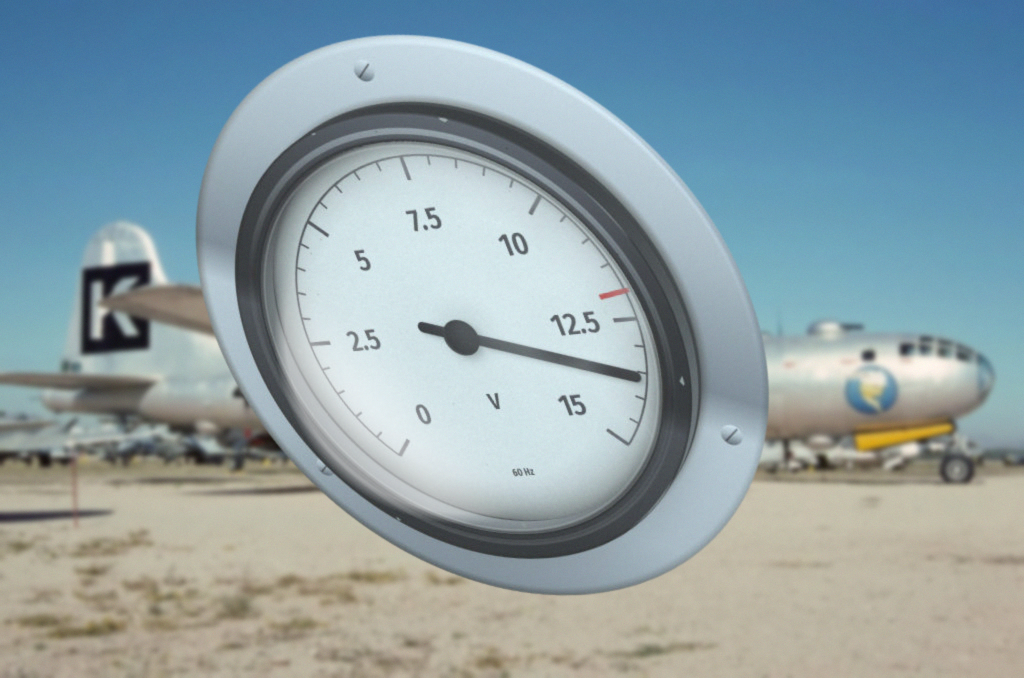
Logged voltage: 13.5 V
